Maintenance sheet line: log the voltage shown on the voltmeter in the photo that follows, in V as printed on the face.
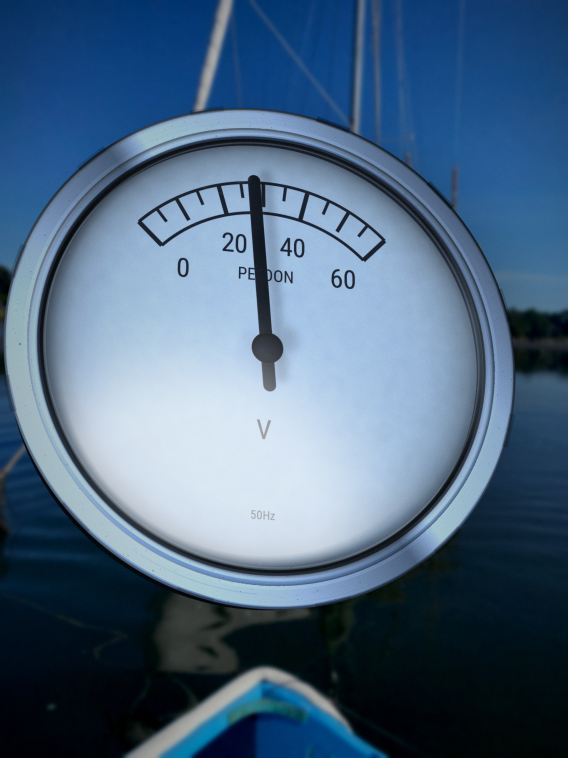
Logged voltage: 27.5 V
